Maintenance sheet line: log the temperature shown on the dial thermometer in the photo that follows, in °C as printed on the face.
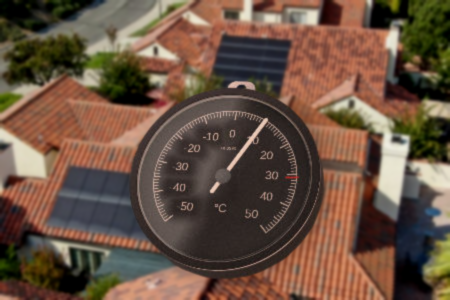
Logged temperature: 10 °C
